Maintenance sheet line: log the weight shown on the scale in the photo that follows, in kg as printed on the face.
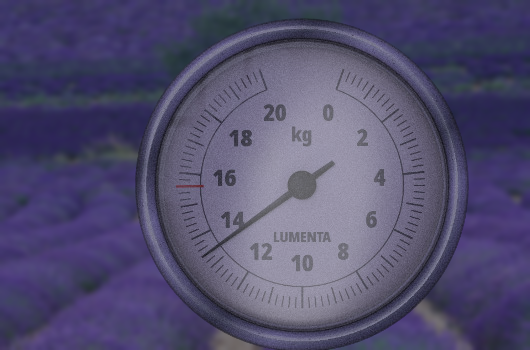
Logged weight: 13.4 kg
